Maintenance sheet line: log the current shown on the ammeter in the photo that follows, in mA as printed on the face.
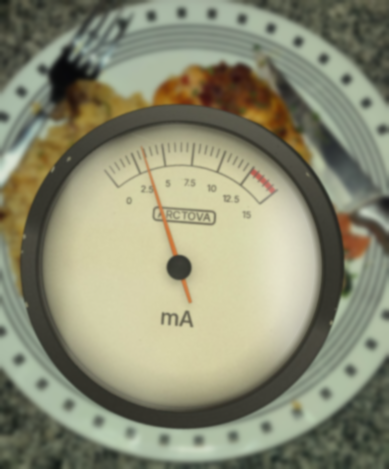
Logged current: 3.5 mA
